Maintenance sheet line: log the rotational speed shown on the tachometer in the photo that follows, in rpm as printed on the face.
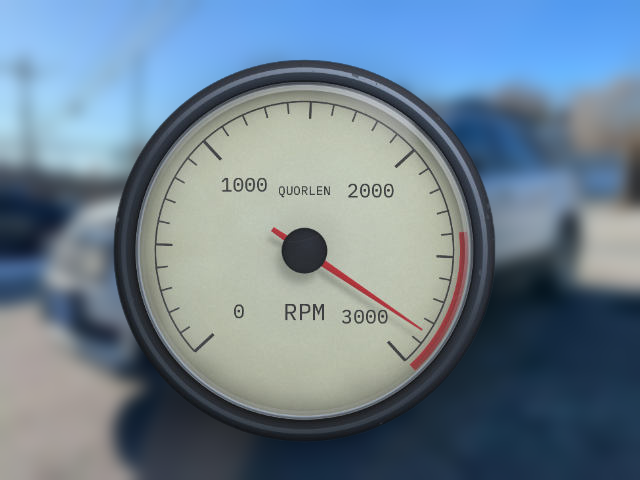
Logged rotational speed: 2850 rpm
